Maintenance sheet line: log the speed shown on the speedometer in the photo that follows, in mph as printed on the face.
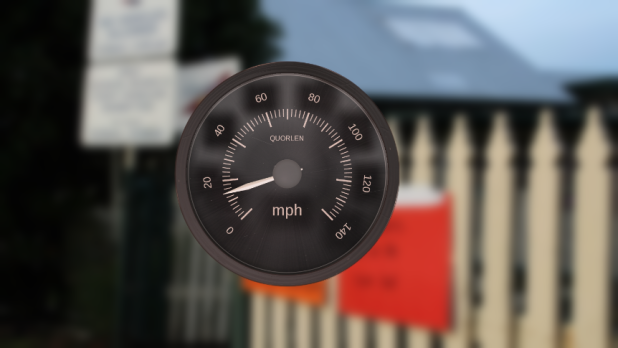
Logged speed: 14 mph
